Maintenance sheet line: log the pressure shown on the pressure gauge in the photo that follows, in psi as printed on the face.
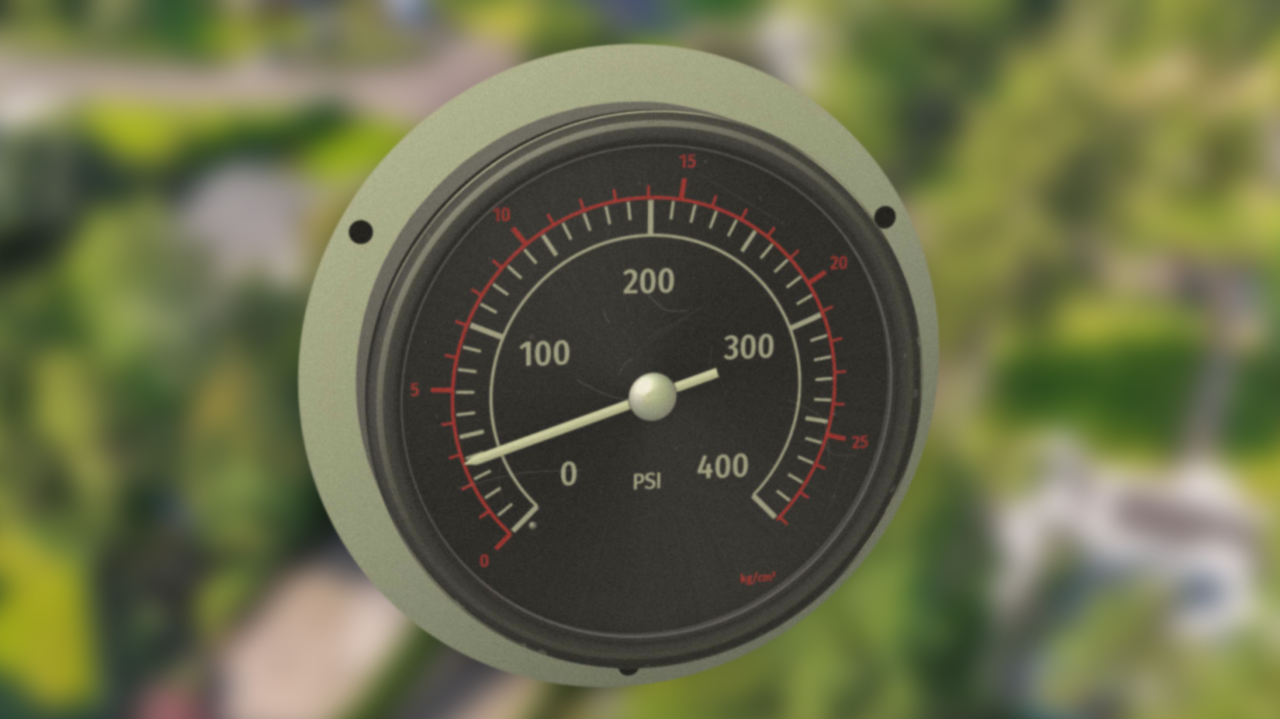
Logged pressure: 40 psi
